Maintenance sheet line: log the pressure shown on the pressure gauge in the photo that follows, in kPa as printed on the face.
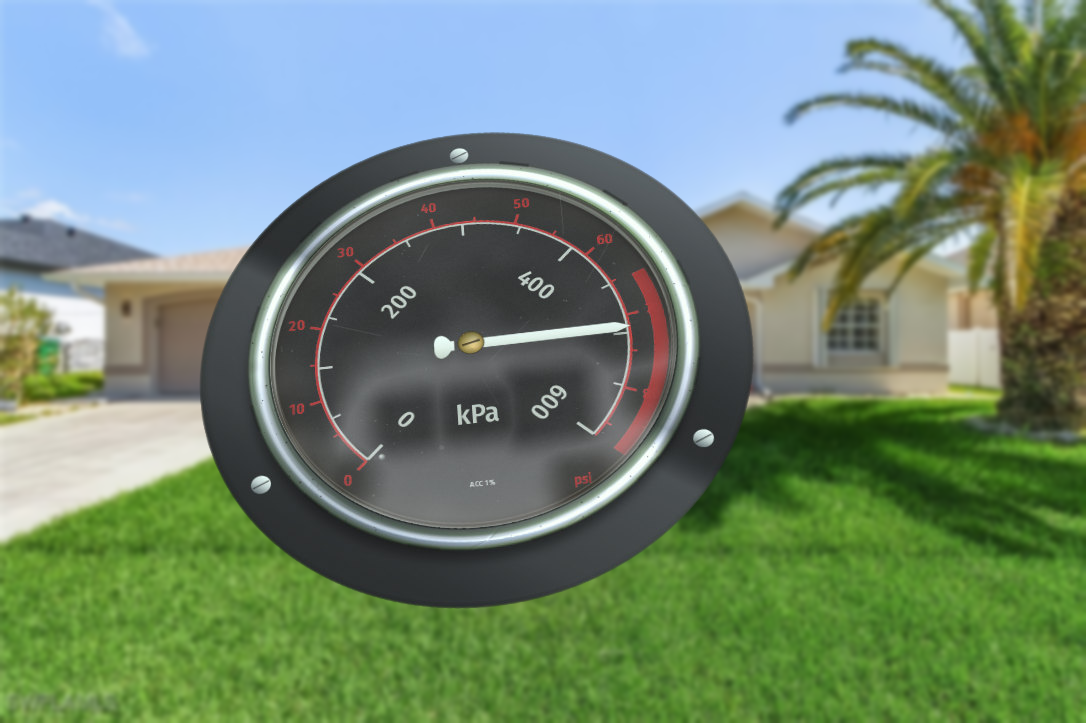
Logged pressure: 500 kPa
